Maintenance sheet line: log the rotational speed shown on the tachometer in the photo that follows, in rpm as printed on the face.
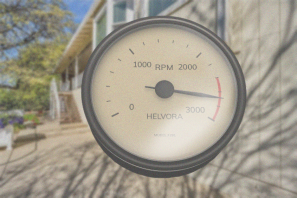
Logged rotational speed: 2700 rpm
